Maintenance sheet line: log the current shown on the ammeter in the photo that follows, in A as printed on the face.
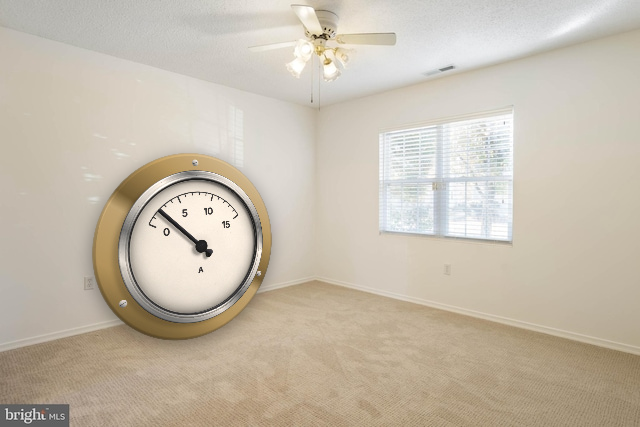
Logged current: 2 A
